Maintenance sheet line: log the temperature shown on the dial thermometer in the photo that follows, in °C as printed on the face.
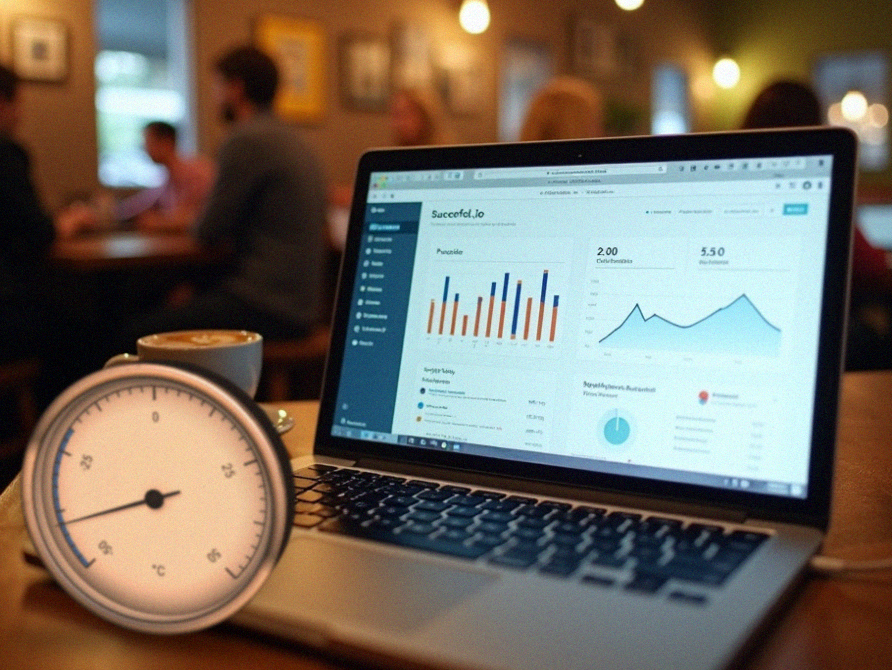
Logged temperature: -40 °C
